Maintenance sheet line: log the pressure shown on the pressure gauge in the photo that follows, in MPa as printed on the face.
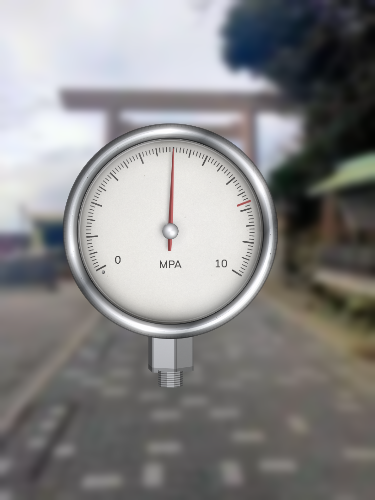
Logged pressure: 5 MPa
